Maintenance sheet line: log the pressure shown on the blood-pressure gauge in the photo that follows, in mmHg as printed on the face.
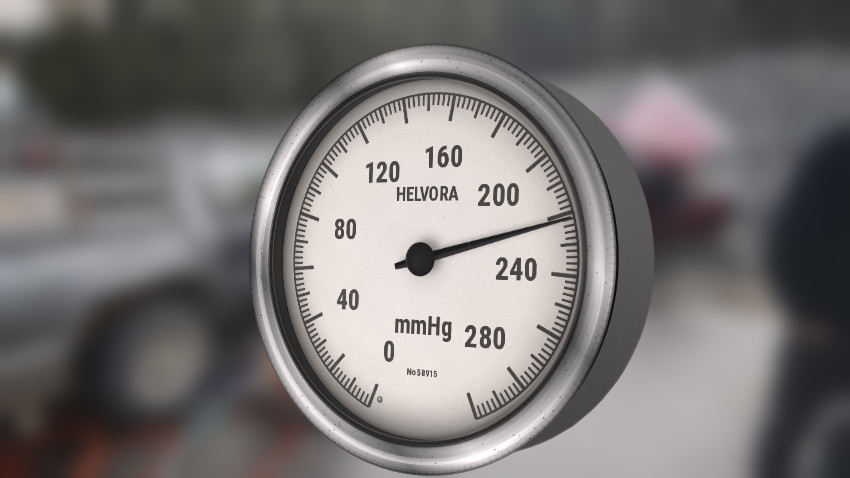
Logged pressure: 222 mmHg
